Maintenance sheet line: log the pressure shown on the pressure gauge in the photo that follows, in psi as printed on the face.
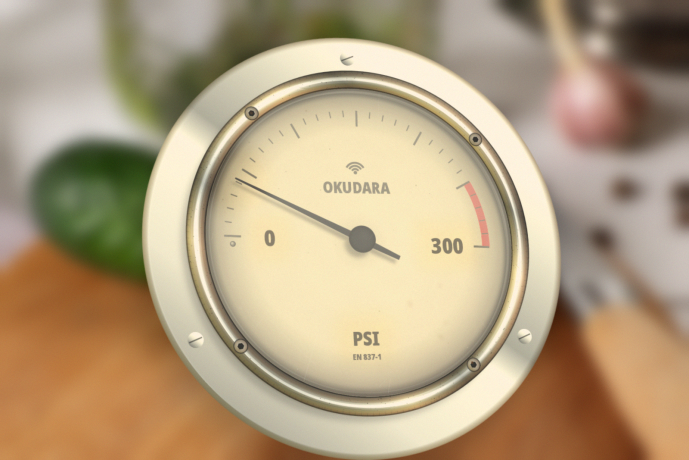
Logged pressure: 40 psi
